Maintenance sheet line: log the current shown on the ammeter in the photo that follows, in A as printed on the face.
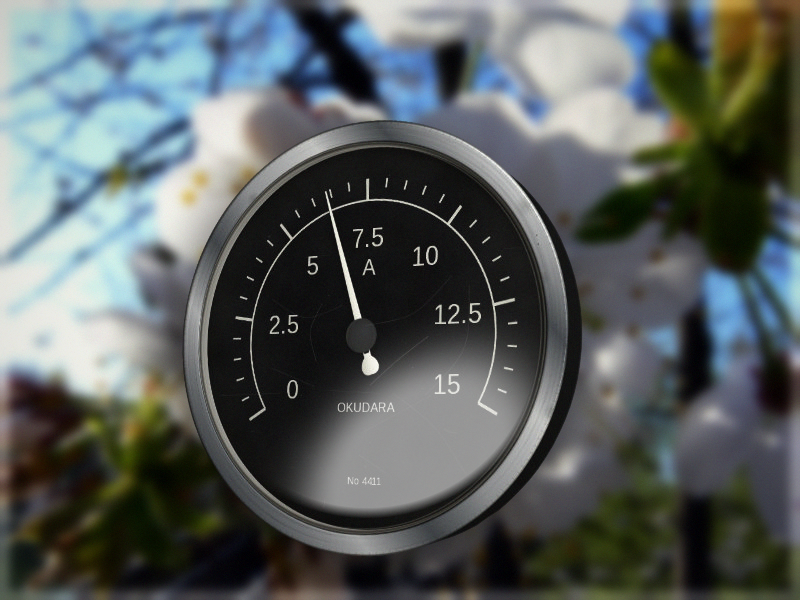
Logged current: 6.5 A
